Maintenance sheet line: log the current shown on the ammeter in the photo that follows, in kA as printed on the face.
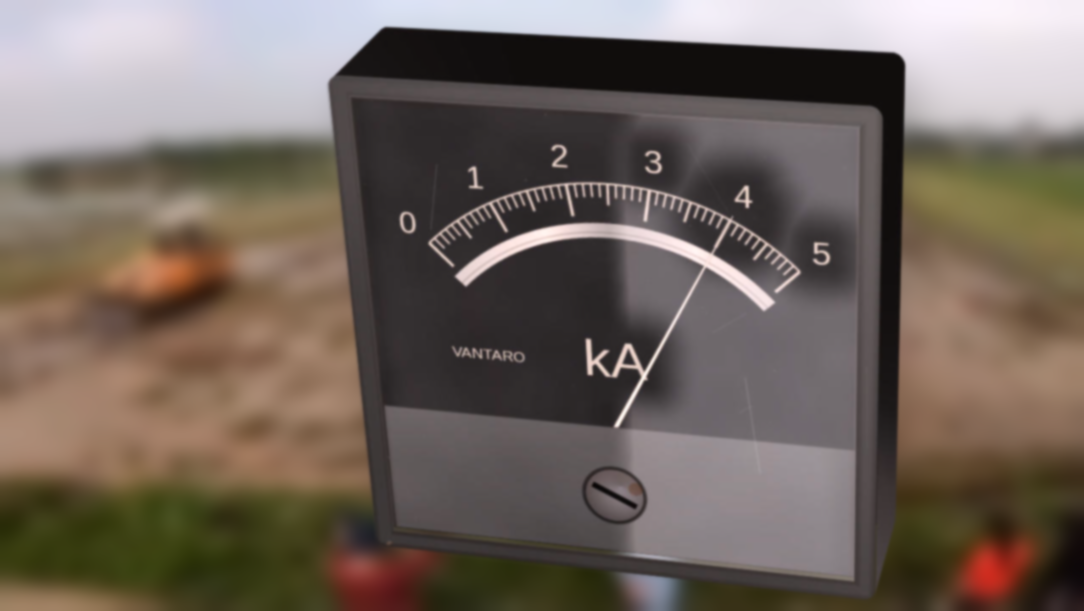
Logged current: 4 kA
